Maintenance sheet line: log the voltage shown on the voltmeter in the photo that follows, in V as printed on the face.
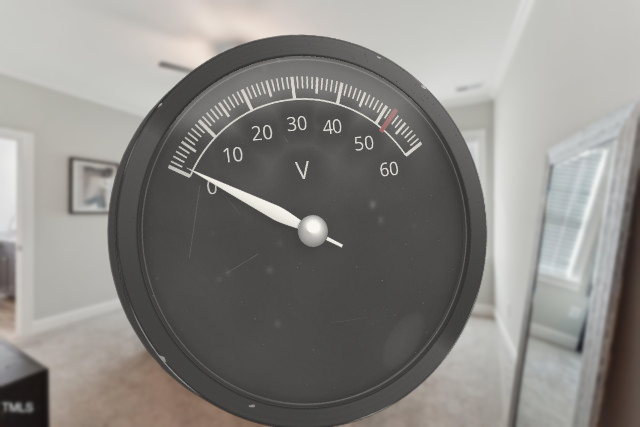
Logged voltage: 1 V
